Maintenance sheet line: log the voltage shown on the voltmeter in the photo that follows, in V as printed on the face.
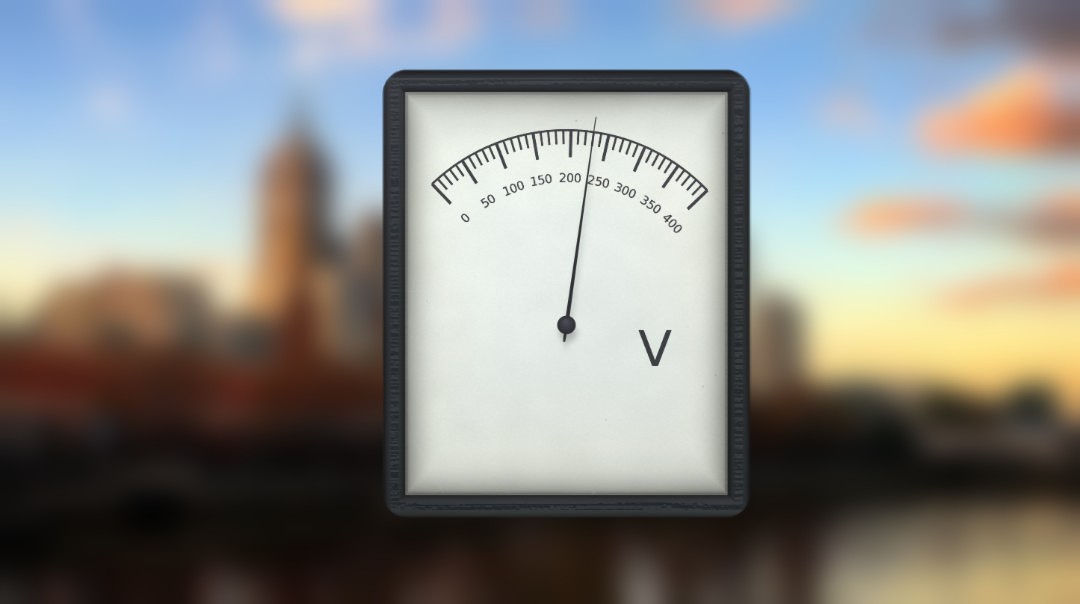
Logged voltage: 230 V
